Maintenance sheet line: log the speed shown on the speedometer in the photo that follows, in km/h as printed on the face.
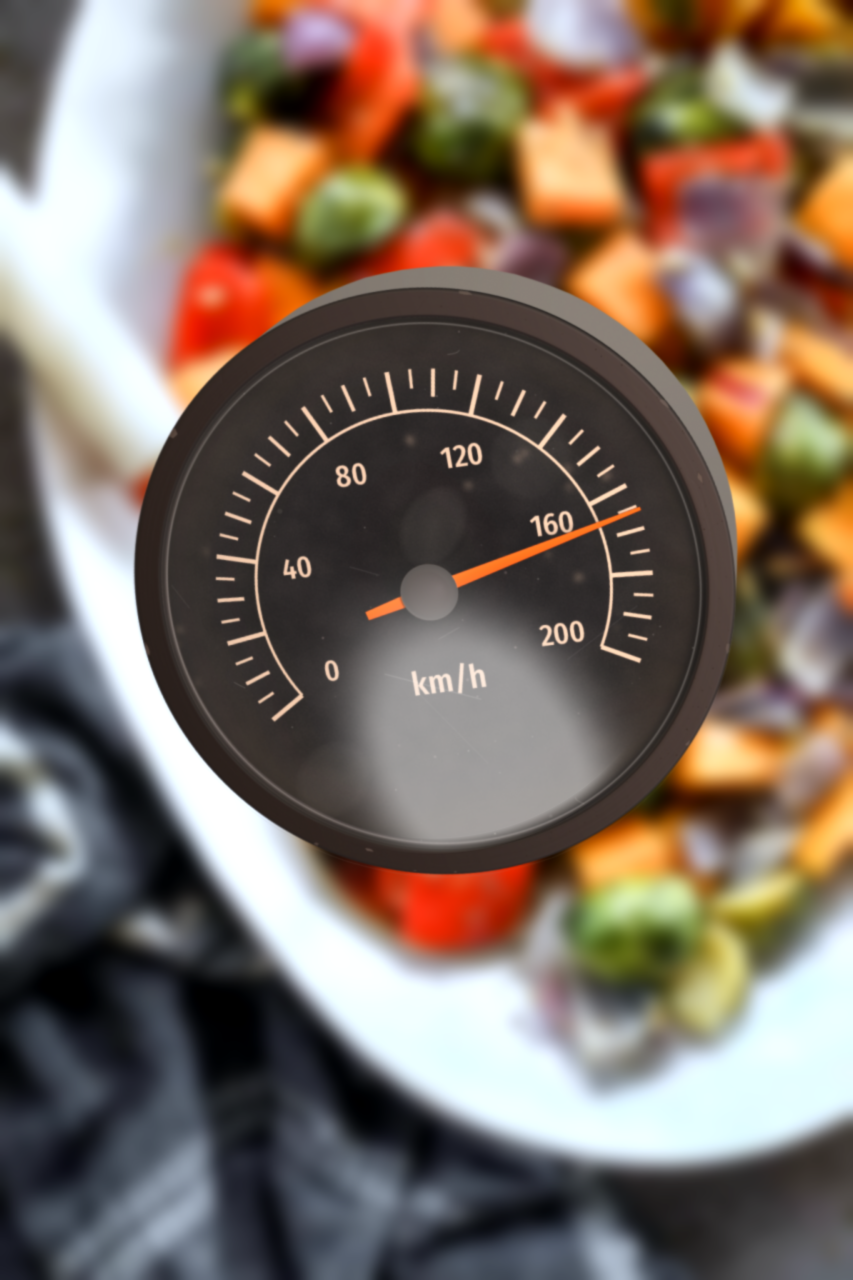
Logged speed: 165 km/h
